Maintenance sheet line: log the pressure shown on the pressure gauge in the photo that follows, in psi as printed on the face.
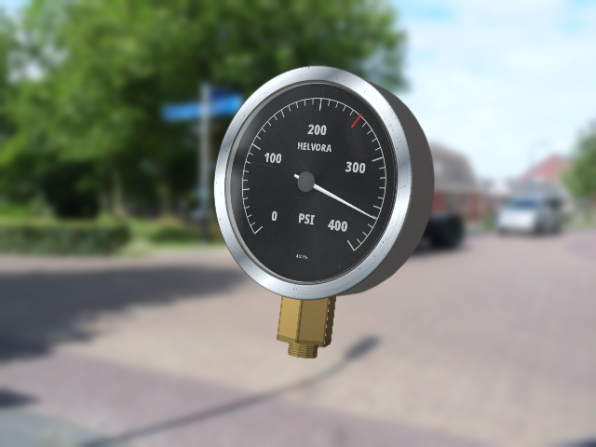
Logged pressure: 360 psi
